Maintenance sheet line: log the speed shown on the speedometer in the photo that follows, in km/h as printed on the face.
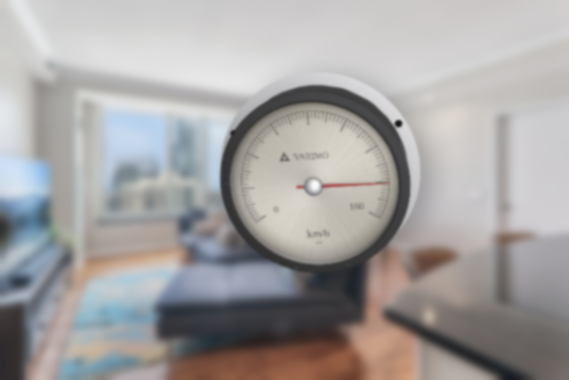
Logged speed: 140 km/h
